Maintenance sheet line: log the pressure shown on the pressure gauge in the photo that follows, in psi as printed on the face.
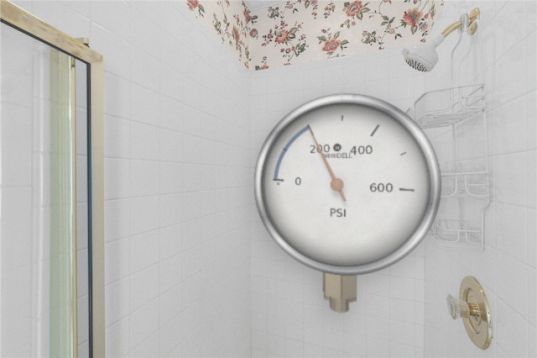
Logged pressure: 200 psi
